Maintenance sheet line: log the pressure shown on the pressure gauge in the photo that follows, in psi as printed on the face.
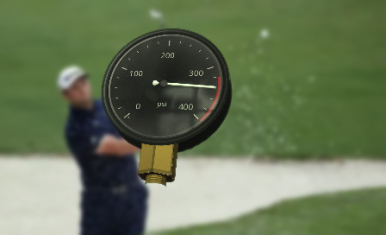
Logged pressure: 340 psi
